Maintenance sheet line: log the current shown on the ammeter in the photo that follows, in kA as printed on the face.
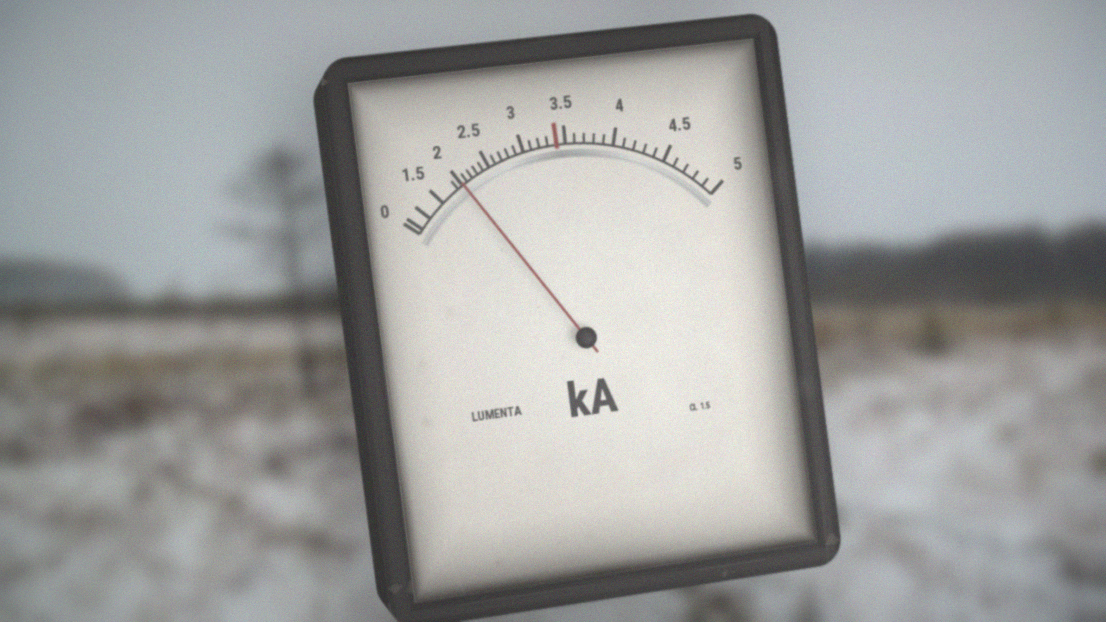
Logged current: 2 kA
